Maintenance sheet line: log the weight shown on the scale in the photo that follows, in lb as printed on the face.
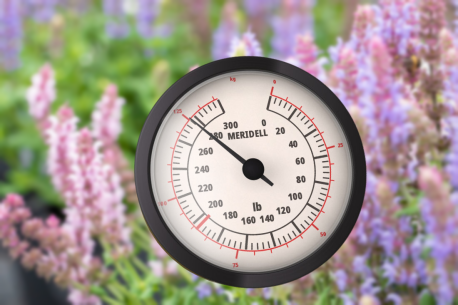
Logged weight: 276 lb
